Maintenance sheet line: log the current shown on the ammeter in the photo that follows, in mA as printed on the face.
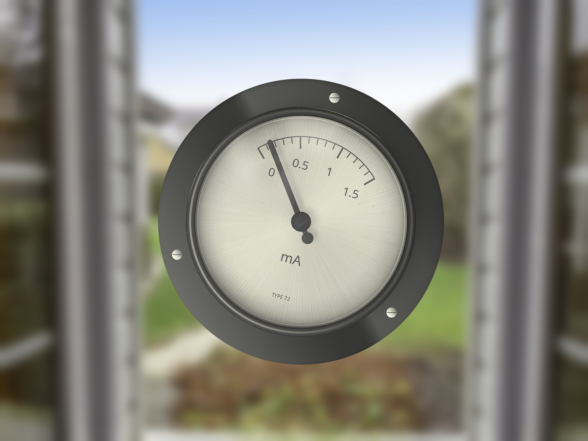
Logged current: 0.15 mA
